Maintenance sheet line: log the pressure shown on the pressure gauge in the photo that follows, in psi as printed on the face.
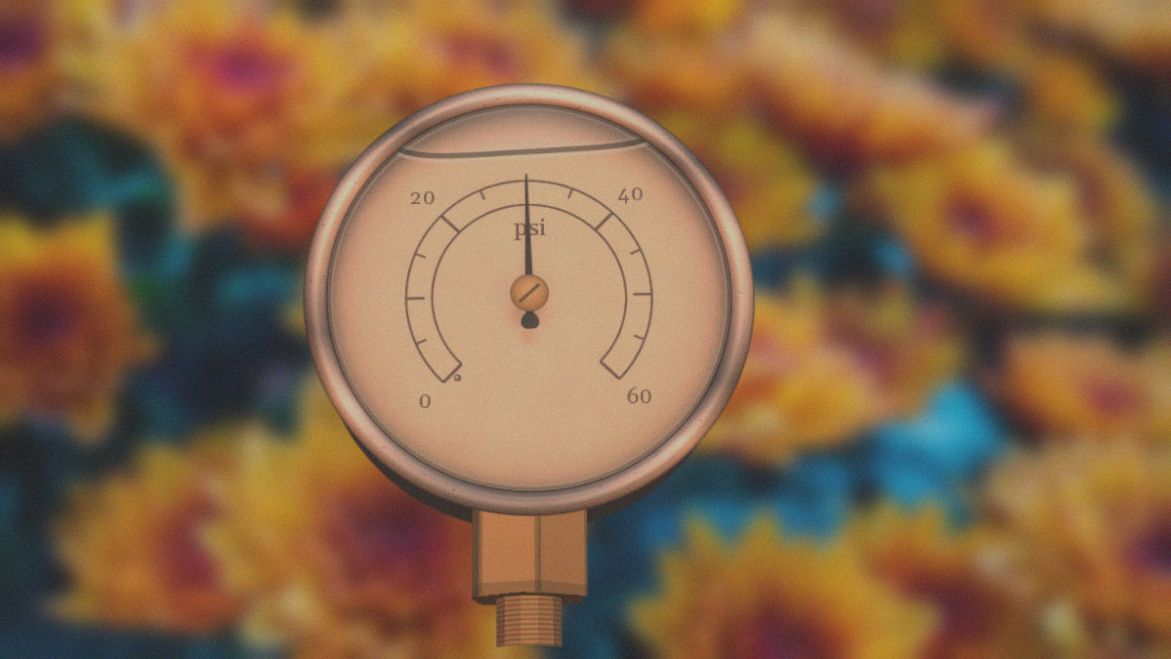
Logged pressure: 30 psi
